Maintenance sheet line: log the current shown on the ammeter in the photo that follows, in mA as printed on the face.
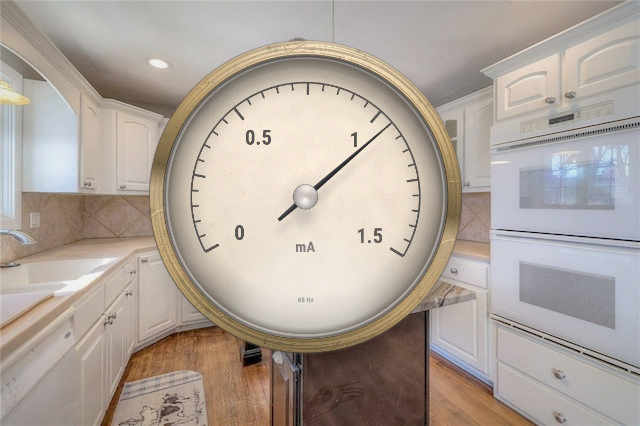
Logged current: 1.05 mA
